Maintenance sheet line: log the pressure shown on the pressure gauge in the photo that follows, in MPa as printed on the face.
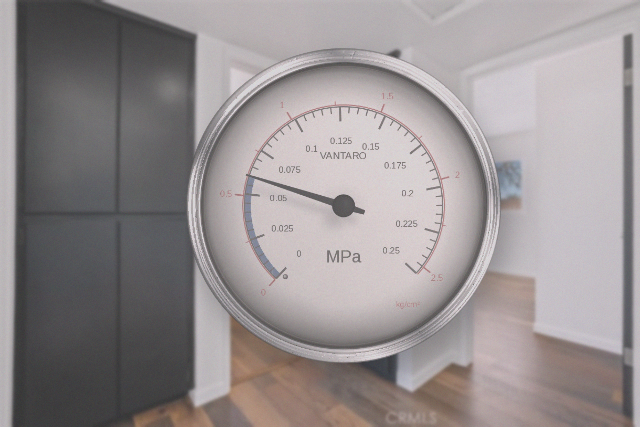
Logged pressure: 0.06 MPa
